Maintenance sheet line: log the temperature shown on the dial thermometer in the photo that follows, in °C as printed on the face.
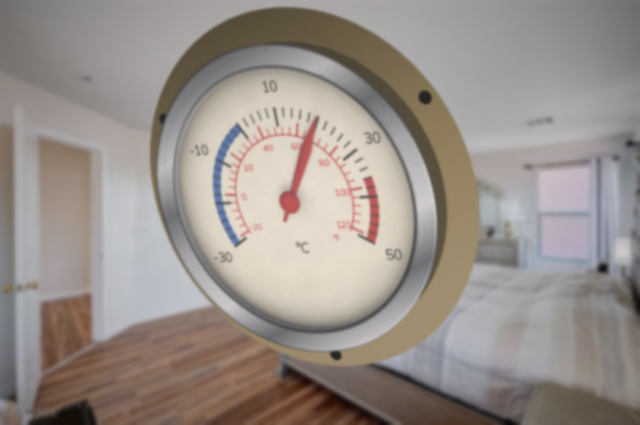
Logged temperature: 20 °C
